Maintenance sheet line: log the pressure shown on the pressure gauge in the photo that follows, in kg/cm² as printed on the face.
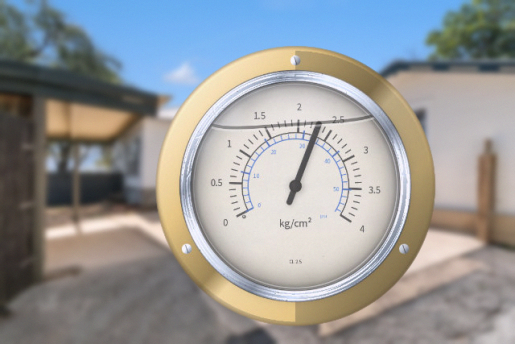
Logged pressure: 2.3 kg/cm²
